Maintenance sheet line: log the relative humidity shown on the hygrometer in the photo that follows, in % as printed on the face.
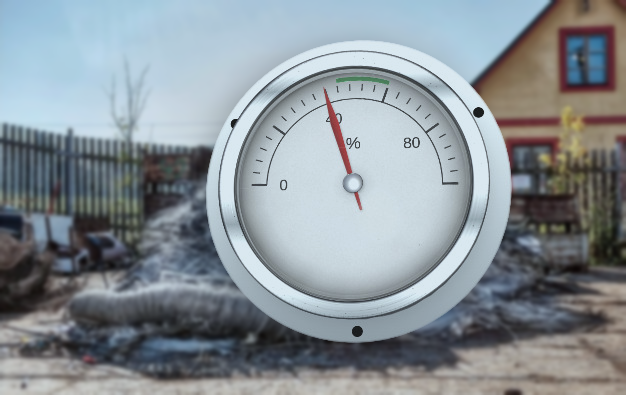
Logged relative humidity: 40 %
